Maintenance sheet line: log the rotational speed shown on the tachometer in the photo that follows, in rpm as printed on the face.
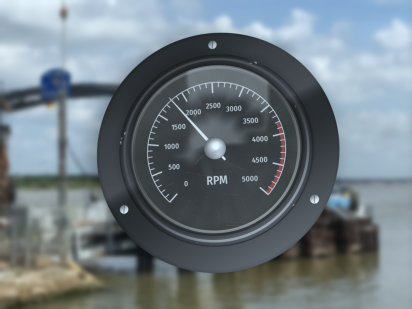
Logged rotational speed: 1800 rpm
